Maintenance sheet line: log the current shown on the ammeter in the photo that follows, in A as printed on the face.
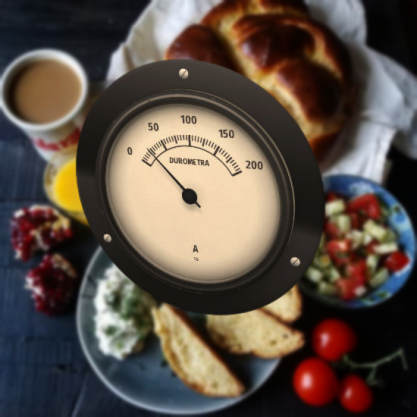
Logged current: 25 A
